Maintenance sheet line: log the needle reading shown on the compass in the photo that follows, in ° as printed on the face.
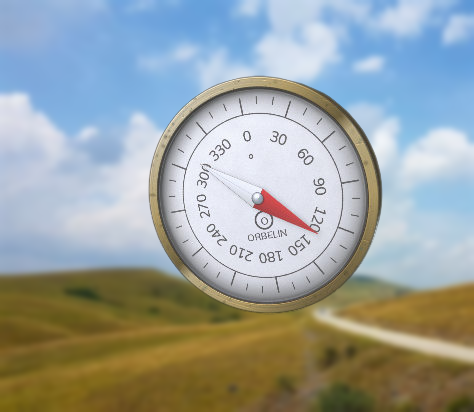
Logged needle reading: 130 °
